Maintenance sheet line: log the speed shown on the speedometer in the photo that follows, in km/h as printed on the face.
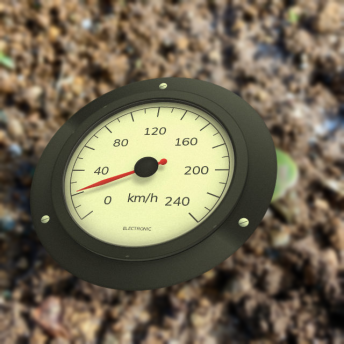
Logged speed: 20 km/h
